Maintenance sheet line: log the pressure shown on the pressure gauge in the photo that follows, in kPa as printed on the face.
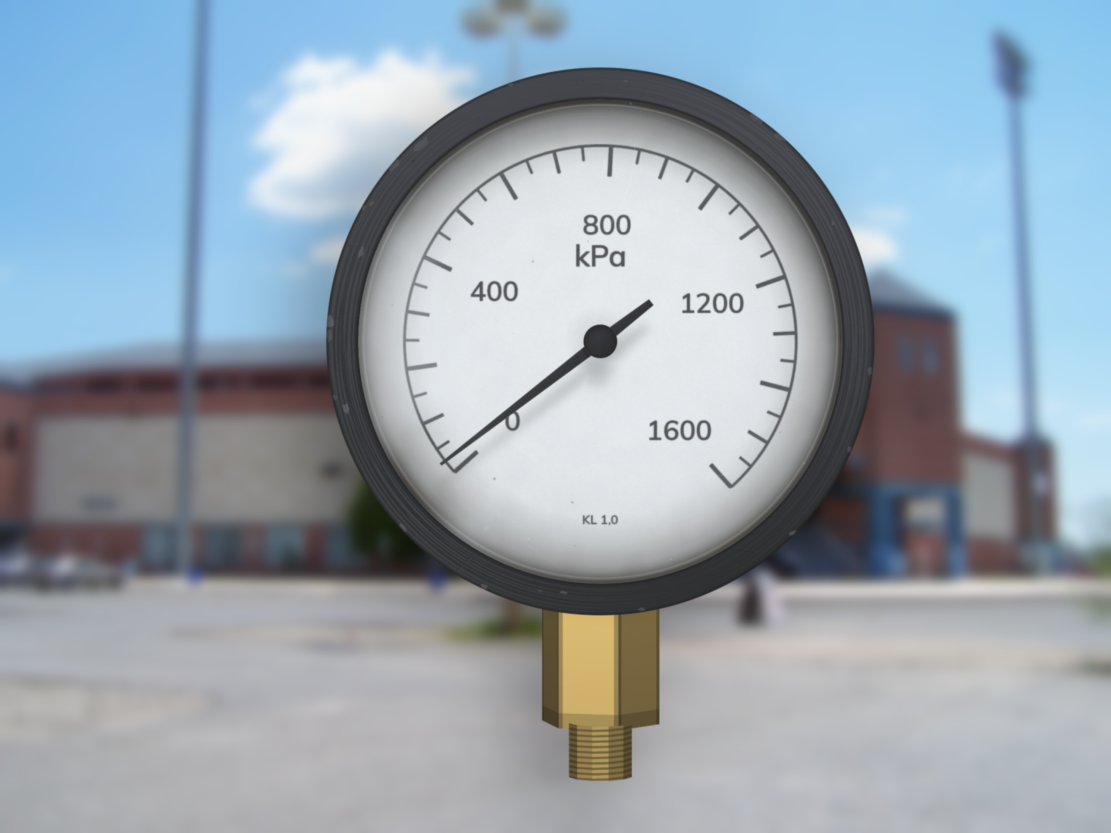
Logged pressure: 25 kPa
